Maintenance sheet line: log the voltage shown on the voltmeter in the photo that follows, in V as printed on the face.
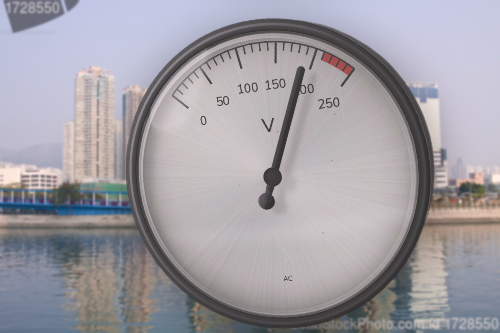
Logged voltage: 190 V
